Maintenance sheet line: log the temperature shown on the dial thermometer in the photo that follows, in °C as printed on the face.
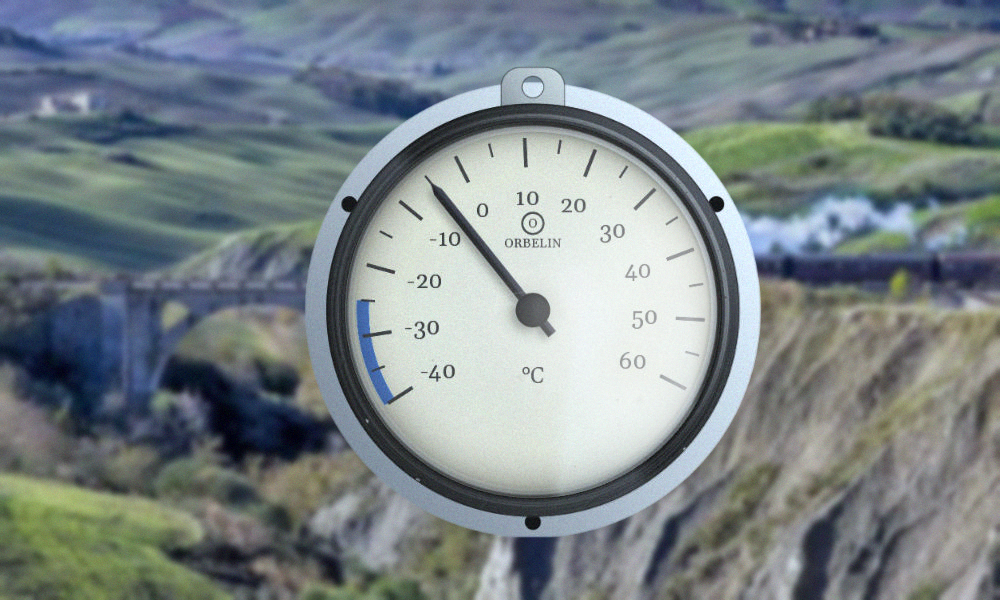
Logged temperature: -5 °C
